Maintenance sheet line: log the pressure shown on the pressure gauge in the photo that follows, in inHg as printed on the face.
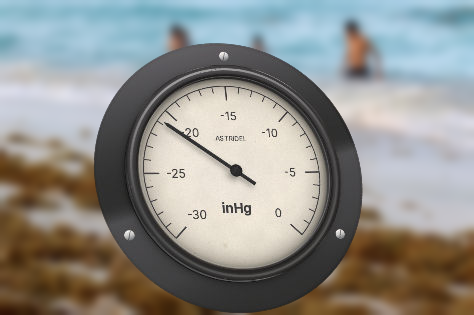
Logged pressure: -21 inHg
